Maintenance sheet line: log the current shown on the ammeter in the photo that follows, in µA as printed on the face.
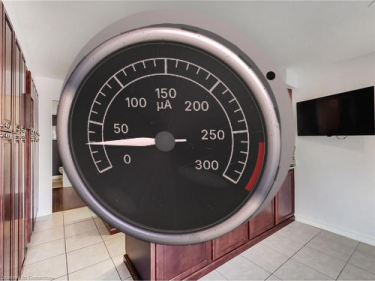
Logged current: 30 µA
